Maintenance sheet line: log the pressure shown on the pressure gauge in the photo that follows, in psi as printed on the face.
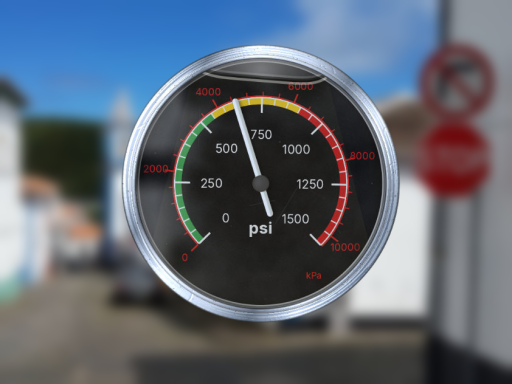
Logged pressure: 650 psi
